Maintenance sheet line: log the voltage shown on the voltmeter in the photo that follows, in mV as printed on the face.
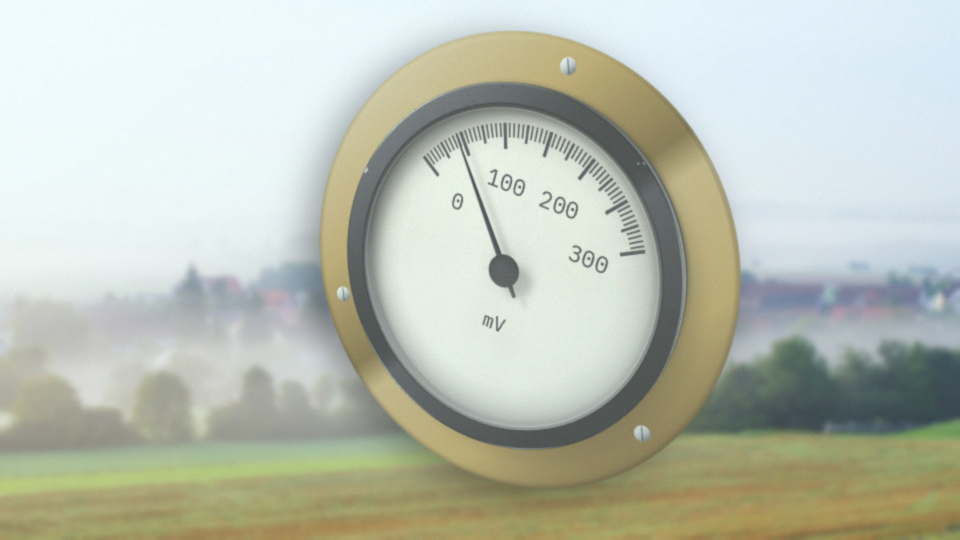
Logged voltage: 50 mV
